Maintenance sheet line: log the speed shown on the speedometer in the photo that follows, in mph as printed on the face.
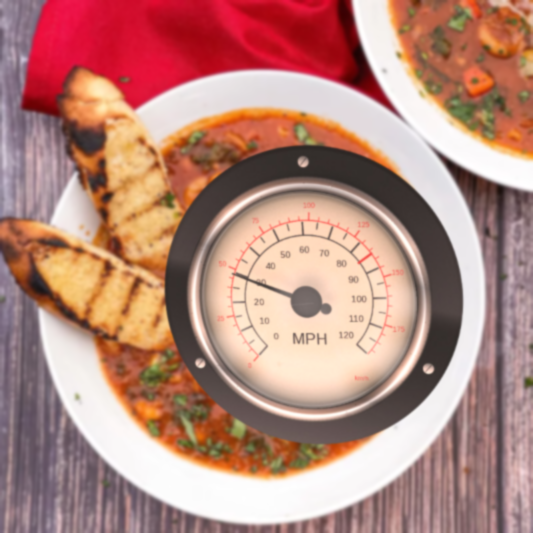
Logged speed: 30 mph
